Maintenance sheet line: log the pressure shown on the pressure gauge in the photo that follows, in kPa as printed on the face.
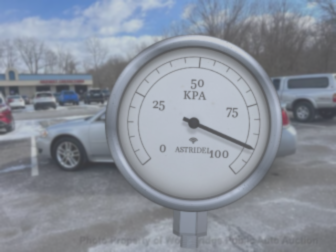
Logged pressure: 90 kPa
